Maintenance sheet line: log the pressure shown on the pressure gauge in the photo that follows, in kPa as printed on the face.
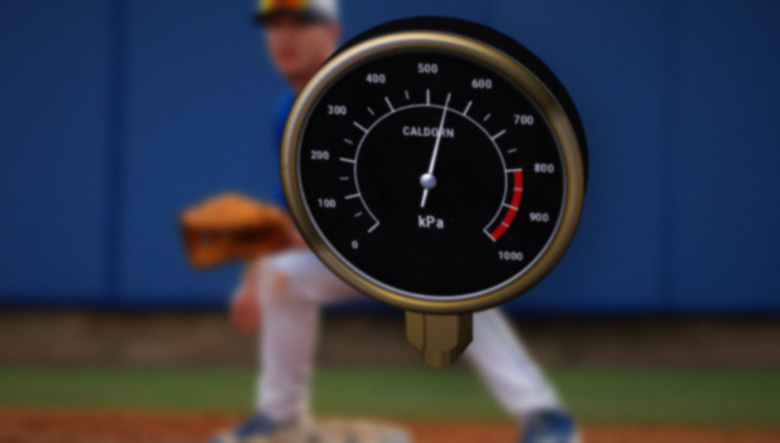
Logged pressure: 550 kPa
